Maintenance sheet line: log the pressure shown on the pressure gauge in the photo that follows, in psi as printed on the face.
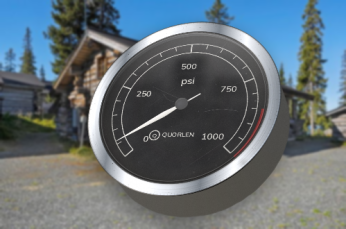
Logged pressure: 50 psi
